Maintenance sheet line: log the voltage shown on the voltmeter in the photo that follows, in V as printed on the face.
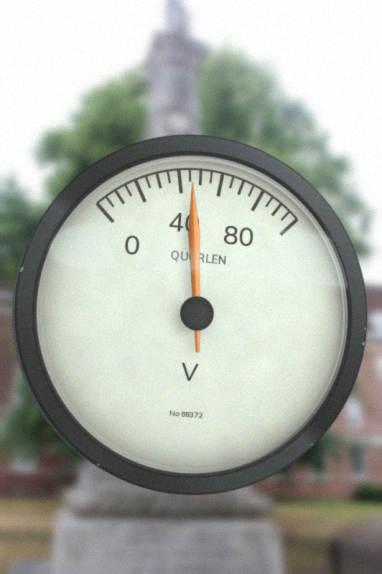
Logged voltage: 45 V
